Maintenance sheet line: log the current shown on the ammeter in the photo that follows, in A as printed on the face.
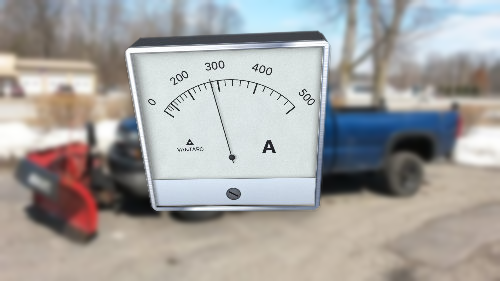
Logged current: 280 A
